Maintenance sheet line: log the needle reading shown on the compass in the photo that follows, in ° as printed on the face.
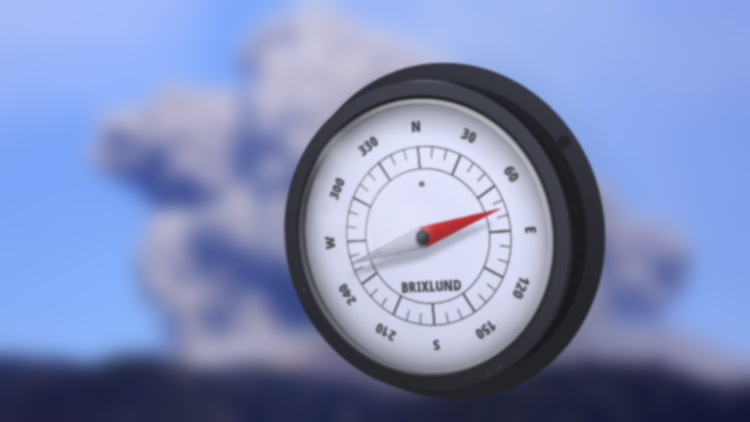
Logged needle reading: 75 °
